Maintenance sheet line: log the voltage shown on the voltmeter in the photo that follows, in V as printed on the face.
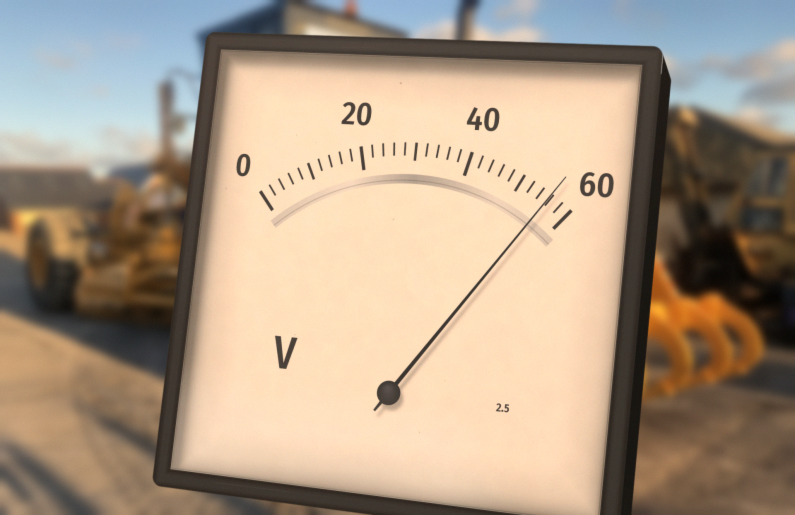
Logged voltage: 56 V
